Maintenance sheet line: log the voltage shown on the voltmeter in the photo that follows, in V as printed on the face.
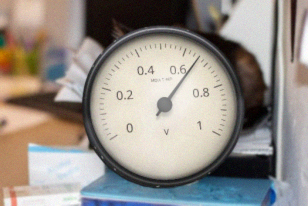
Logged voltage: 0.66 V
